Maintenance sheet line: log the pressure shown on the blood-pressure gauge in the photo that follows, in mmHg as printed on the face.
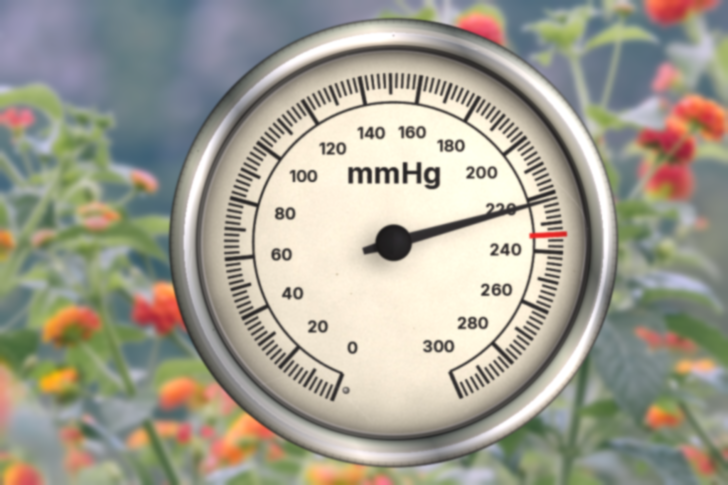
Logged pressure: 222 mmHg
